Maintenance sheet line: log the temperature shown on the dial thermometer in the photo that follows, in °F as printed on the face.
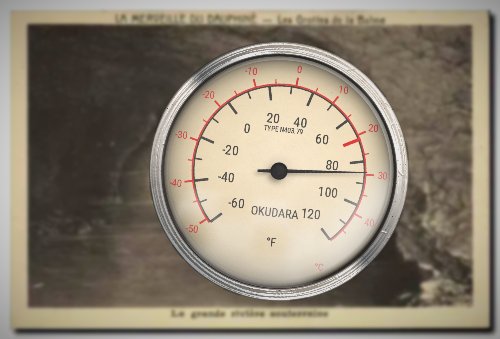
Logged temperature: 85 °F
